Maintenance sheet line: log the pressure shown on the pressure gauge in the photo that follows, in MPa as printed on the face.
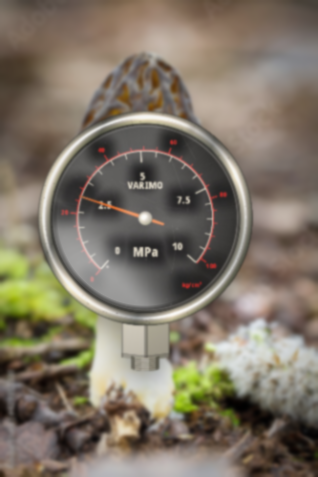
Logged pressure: 2.5 MPa
